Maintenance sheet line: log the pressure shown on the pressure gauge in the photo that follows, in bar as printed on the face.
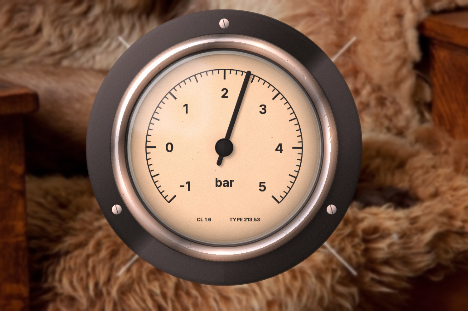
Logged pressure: 2.4 bar
